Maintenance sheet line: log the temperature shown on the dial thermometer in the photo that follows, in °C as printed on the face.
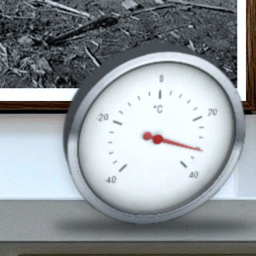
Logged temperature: 32 °C
